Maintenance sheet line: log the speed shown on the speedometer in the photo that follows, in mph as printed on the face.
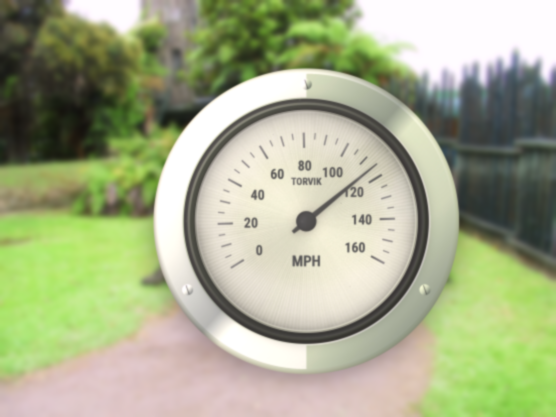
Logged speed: 115 mph
